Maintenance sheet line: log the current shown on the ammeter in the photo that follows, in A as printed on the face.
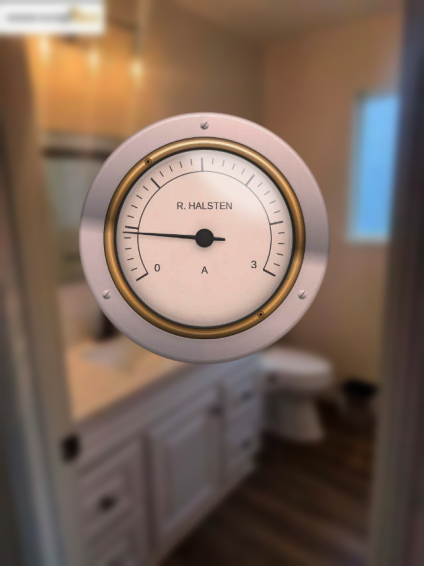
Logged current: 0.45 A
